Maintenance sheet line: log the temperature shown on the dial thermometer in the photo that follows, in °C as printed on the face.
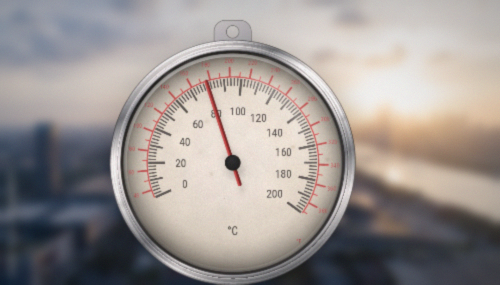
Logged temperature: 80 °C
